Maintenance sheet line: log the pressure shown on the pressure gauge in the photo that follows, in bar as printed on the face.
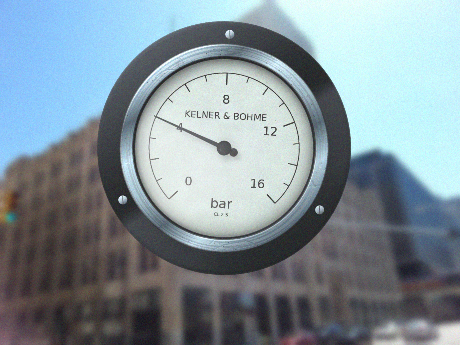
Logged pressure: 4 bar
